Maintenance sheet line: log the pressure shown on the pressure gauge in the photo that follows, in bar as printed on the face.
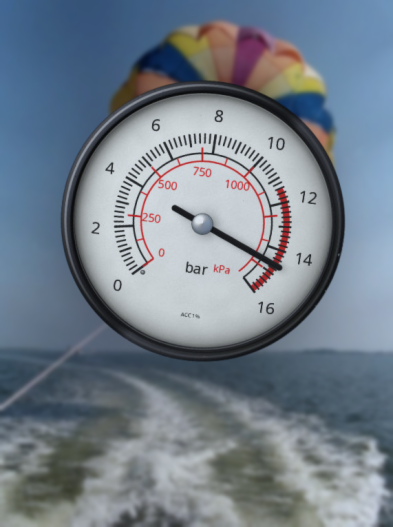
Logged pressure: 14.6 bar
